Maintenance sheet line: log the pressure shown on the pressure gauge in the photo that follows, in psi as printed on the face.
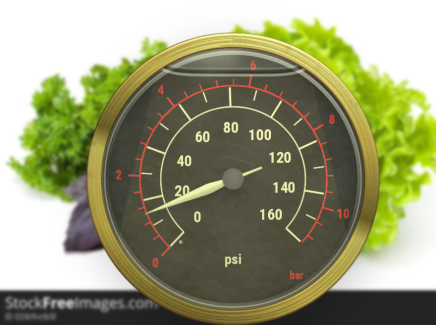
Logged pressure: 15 psi
